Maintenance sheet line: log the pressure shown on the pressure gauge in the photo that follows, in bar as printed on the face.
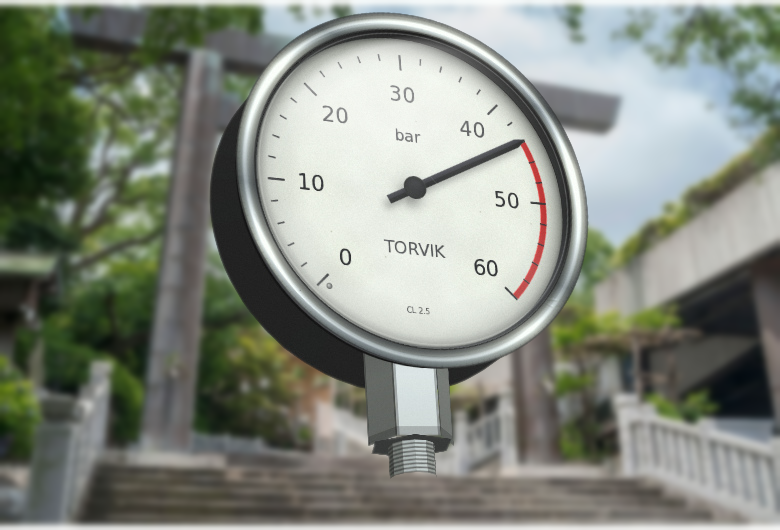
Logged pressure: 44 bar
